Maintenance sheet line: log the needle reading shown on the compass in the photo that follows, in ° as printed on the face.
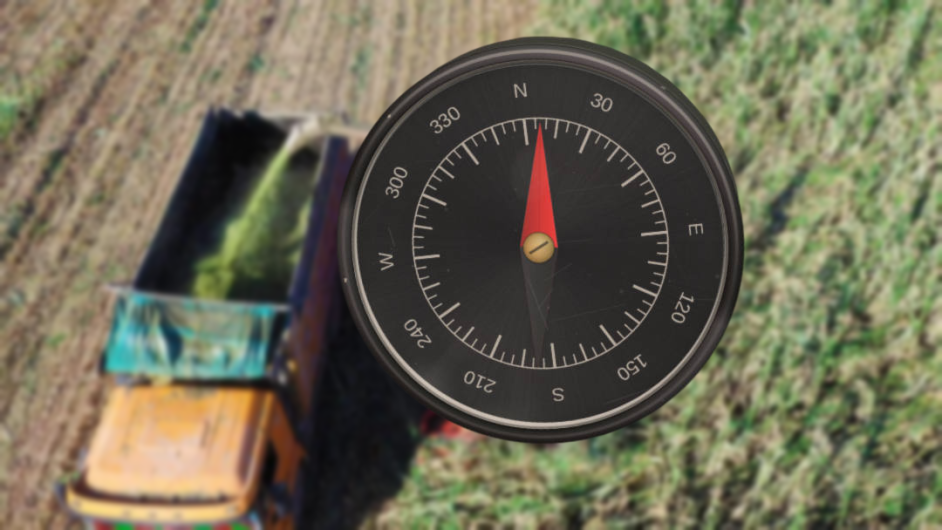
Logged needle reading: 7.5 °
